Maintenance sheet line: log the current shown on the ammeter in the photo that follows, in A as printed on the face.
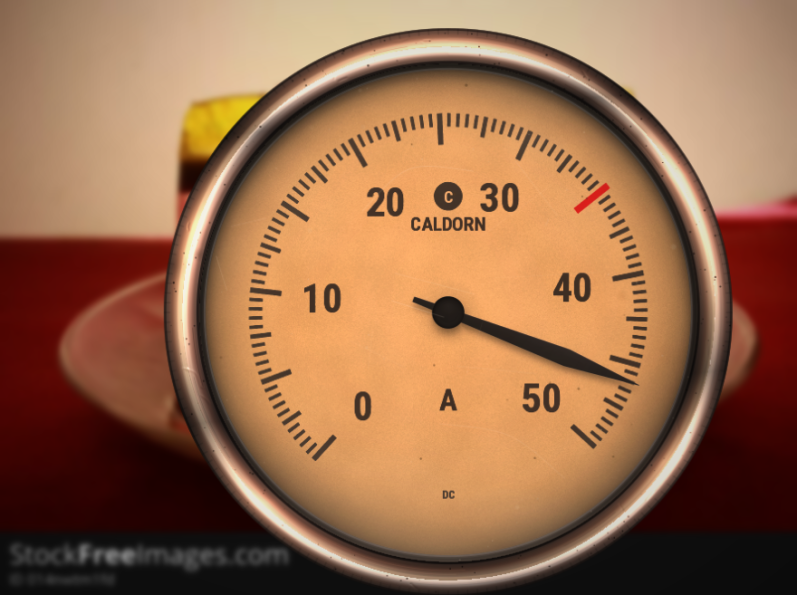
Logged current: 46 A
